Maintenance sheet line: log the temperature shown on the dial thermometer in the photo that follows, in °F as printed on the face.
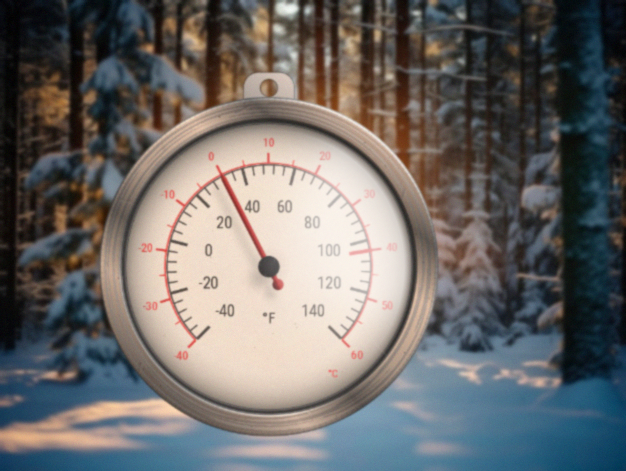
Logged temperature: 32 °F
